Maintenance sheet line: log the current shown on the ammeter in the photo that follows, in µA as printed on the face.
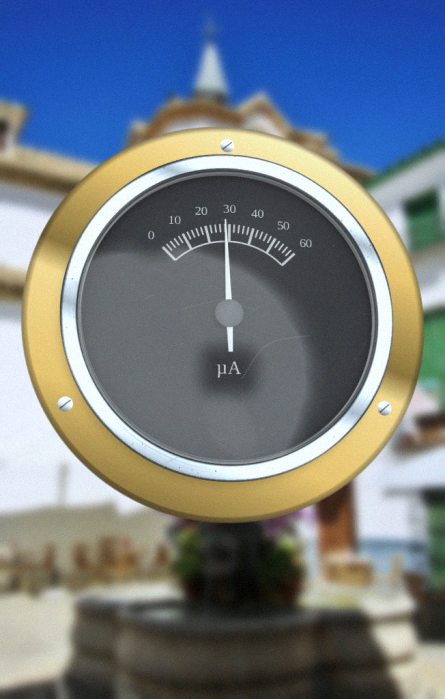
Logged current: 28 µA
